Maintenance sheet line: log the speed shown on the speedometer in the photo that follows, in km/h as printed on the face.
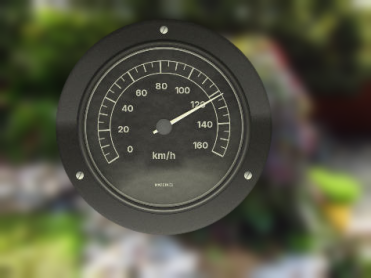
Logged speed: 122.5 km/h
